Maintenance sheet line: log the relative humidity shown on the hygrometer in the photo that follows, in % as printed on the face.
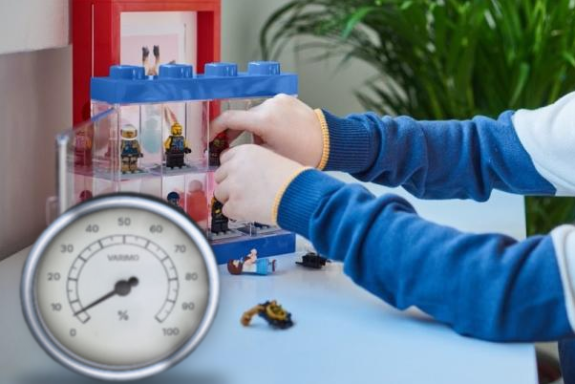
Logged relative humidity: 5 %
